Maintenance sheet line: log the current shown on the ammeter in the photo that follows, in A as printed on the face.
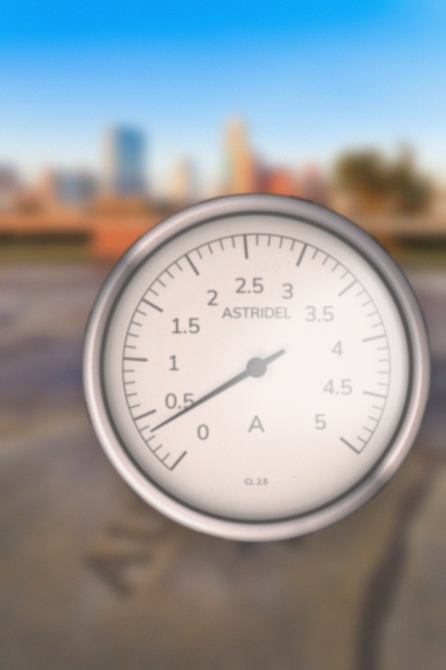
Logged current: 0.35 A
